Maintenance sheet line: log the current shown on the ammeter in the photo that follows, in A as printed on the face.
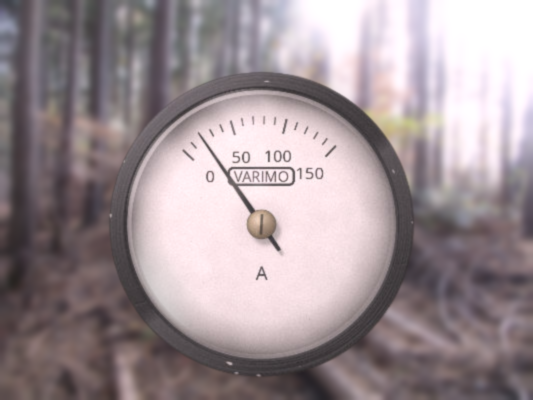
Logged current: 20 A
